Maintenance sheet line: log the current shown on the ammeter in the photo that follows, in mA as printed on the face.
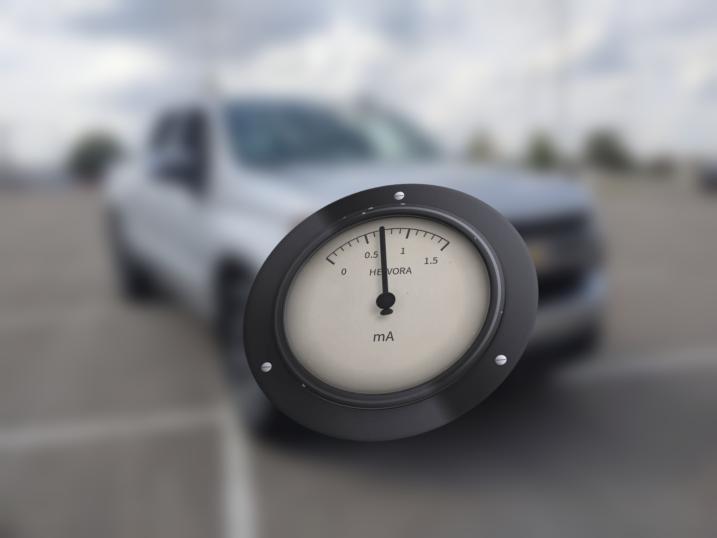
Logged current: 0.7 mA
